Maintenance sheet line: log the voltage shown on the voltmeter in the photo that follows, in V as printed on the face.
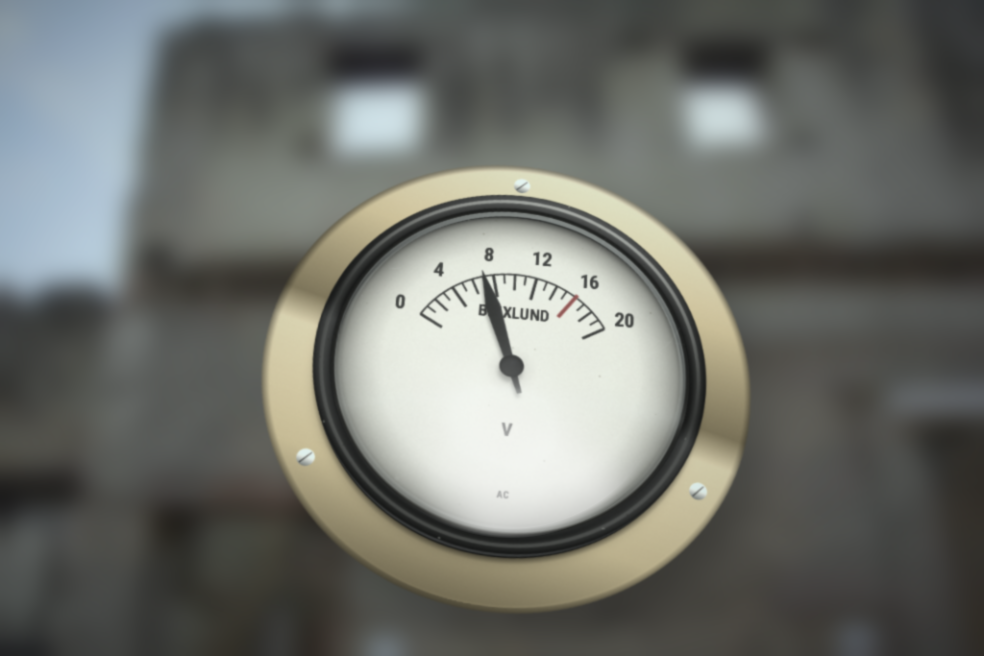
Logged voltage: 7 V
